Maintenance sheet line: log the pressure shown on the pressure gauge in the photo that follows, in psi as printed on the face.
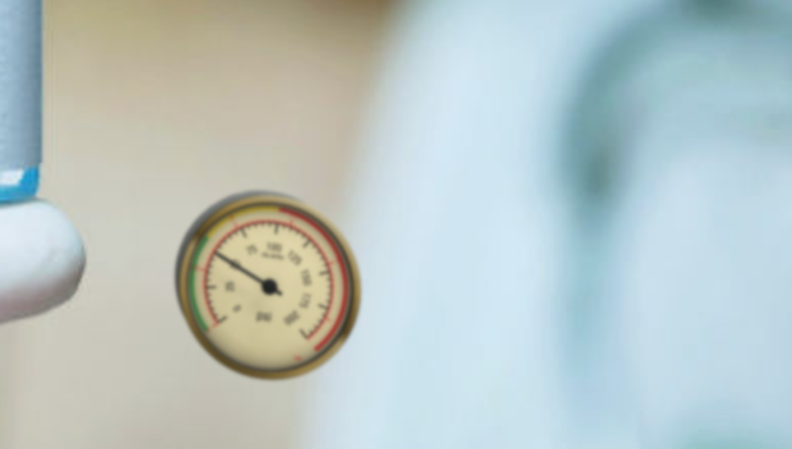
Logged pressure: 50 psi
